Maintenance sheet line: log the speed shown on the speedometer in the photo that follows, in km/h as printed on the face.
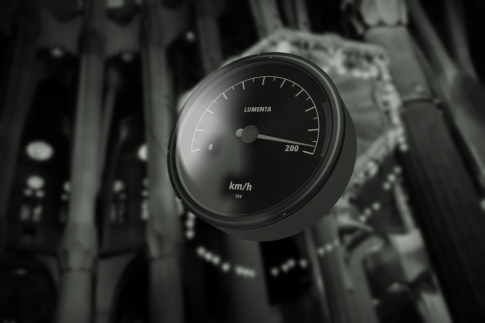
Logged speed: 195 km/h
